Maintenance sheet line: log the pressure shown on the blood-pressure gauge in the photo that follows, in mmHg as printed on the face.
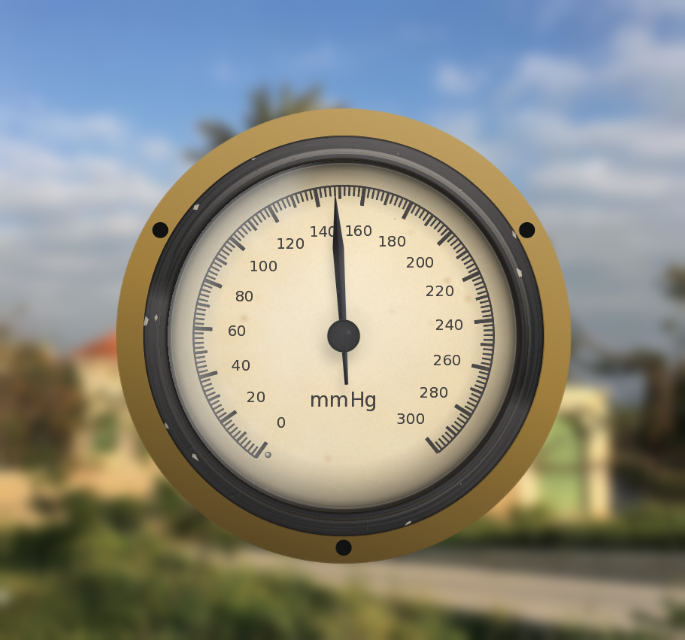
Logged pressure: 148 mmHg
